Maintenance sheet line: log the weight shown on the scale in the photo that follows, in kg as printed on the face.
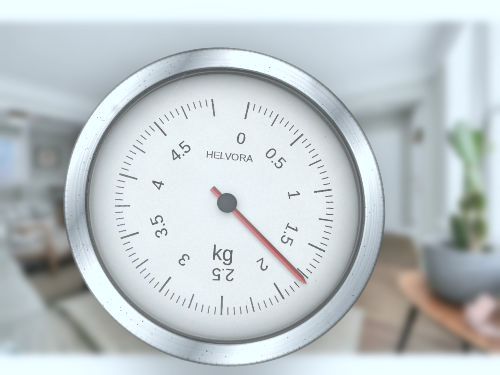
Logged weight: 1.8 kg
